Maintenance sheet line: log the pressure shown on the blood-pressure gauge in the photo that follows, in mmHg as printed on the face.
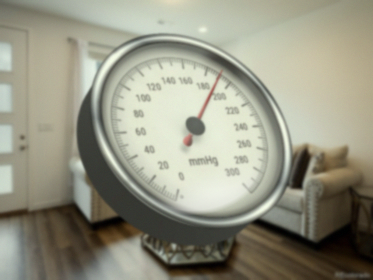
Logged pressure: 190 mmHg
